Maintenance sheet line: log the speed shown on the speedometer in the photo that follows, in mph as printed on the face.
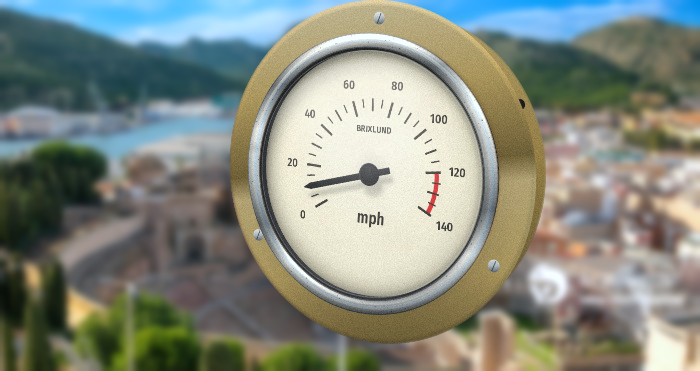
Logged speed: 10 mph
